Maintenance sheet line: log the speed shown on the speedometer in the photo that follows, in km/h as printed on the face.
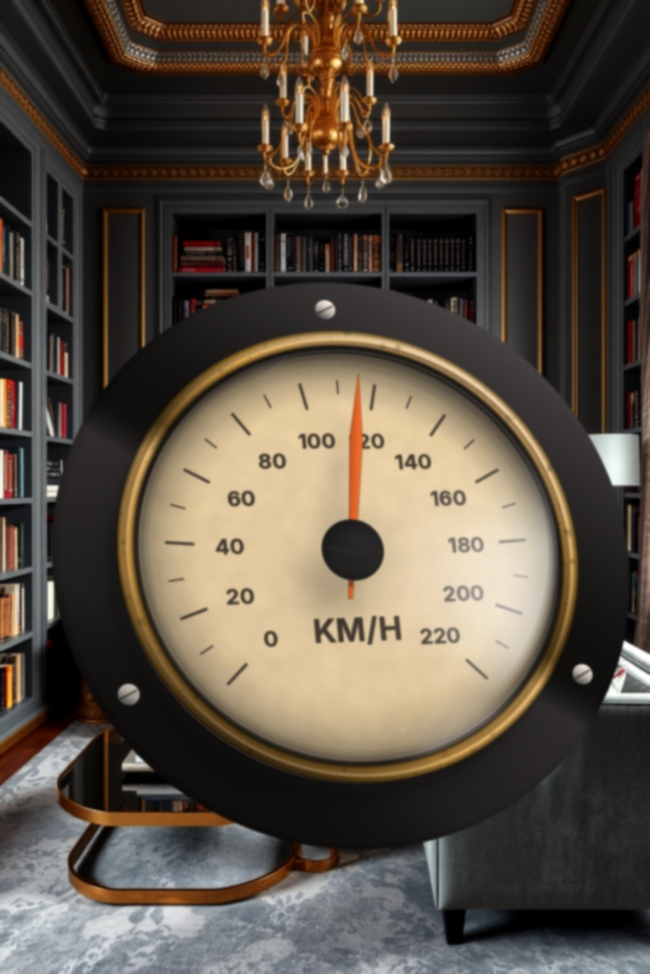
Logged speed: 115 km/h
